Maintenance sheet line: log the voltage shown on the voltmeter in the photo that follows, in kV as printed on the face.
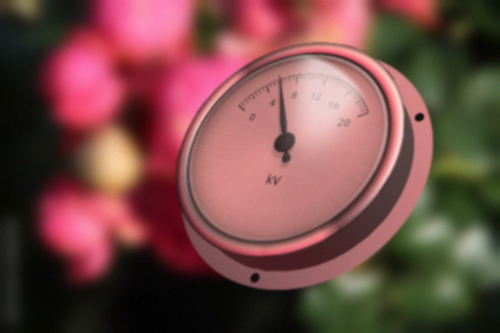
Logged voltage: 6 kV
